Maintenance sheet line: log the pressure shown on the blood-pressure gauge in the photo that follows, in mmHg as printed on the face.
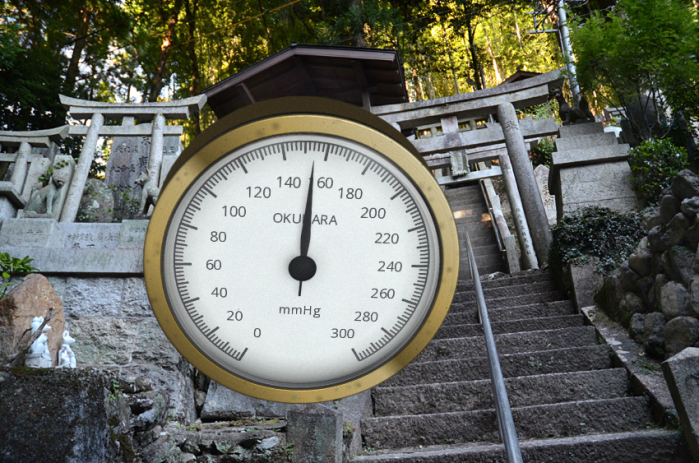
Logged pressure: 154 mmHg
